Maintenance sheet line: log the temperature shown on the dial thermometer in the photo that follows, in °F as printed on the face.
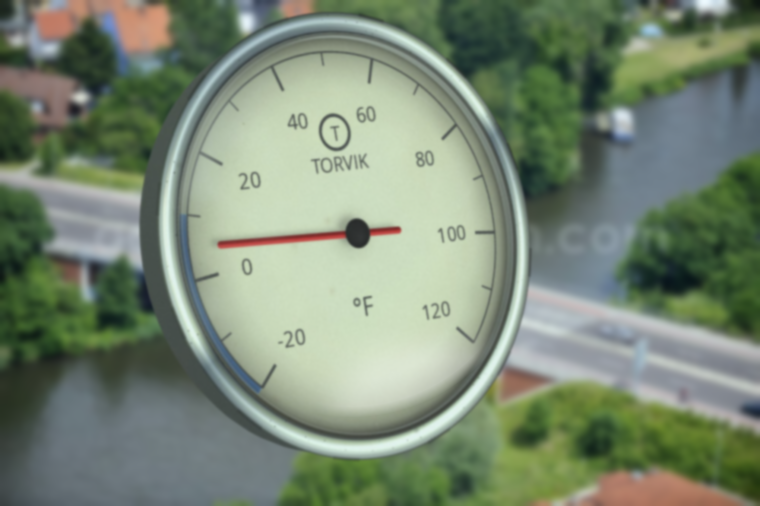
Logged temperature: 5 °F
